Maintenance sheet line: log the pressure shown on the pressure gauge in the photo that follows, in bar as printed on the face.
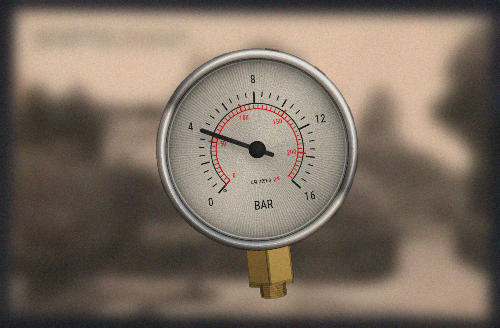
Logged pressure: 4 bar
